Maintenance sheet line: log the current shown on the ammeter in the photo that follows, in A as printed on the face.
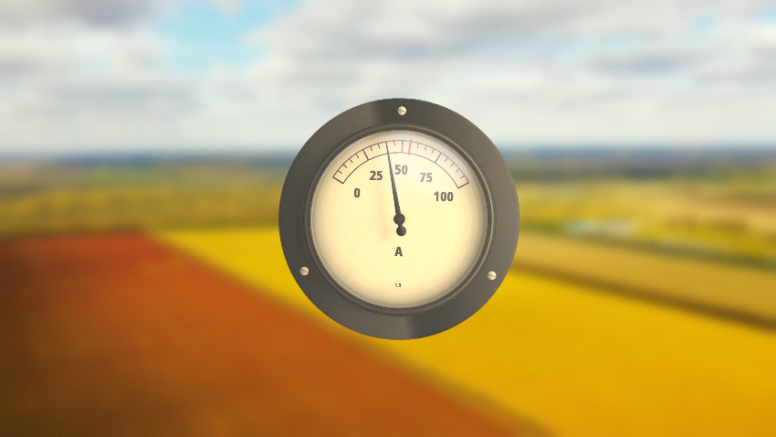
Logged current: 40 A
